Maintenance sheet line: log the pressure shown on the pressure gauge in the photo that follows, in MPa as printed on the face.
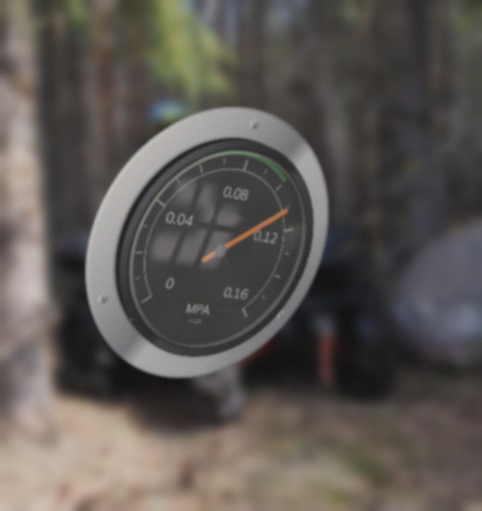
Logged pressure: 0.11 MPa
